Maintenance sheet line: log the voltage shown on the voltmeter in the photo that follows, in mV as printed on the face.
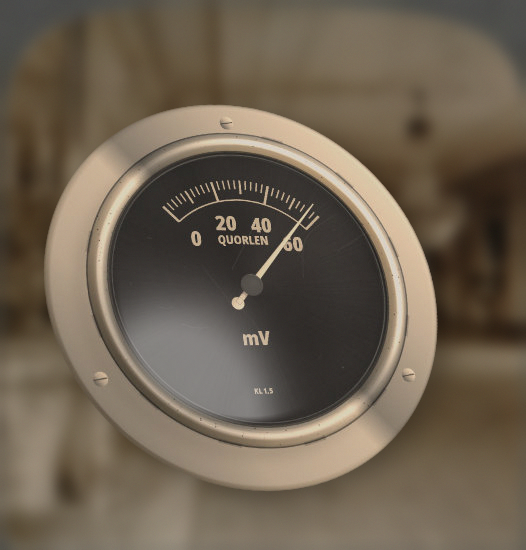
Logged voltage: 56 mV
